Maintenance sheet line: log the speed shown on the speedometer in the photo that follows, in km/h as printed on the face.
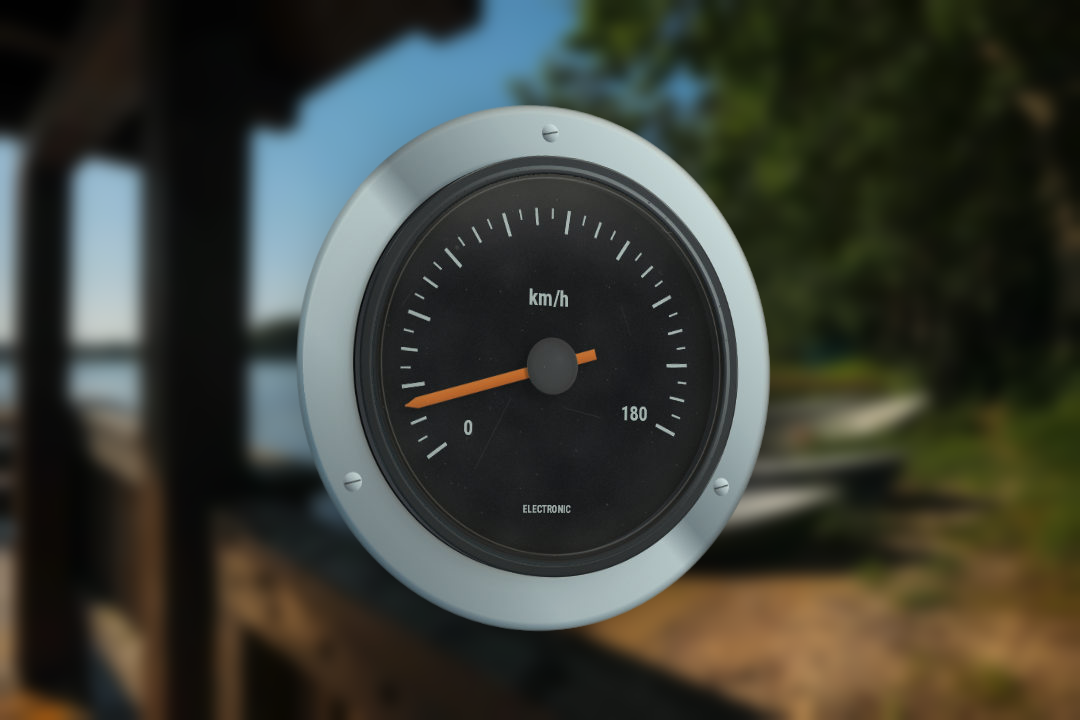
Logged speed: 15 km/h
